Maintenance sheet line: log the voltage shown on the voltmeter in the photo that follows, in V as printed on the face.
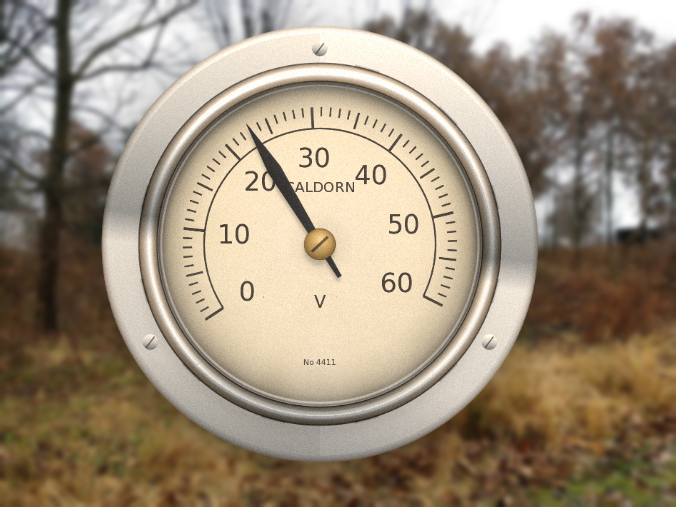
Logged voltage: 23 V
